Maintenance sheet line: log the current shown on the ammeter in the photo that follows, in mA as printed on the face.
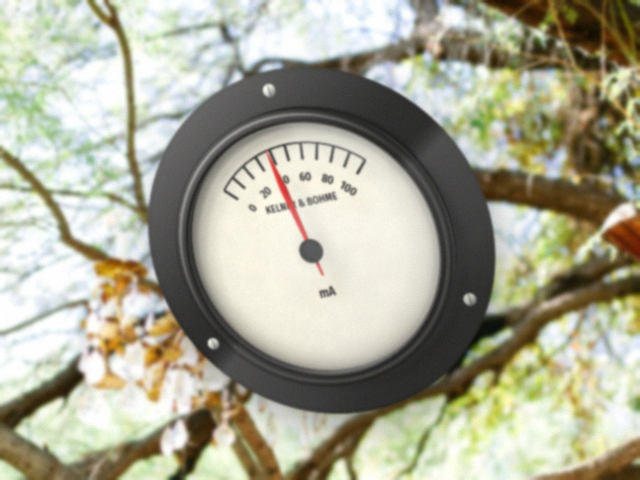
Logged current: 40 mA
